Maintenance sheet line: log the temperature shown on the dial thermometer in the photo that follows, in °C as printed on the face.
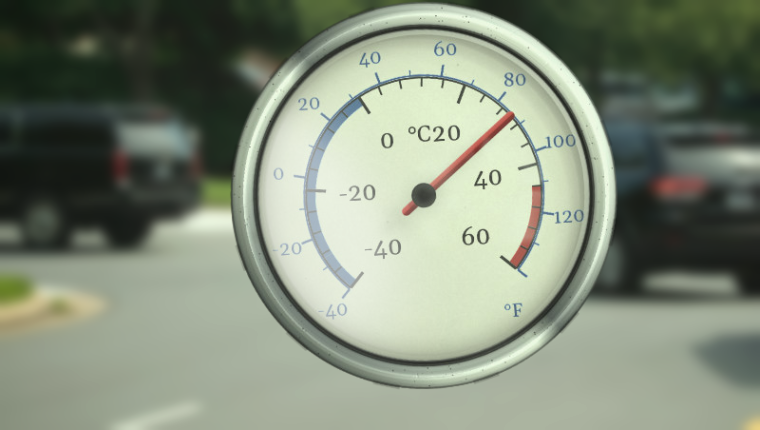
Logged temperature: 30 °C
